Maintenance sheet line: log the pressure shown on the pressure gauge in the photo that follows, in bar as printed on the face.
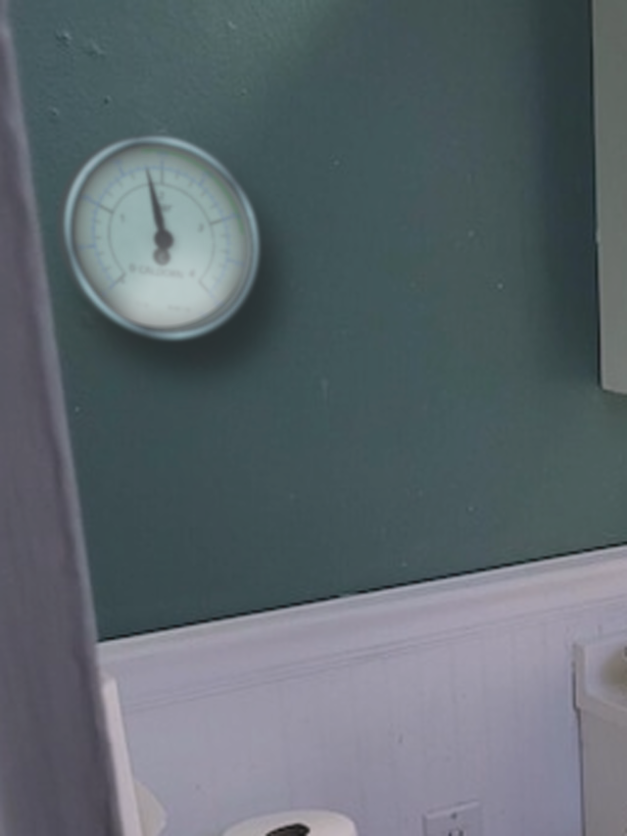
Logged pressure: 1.8 bar
